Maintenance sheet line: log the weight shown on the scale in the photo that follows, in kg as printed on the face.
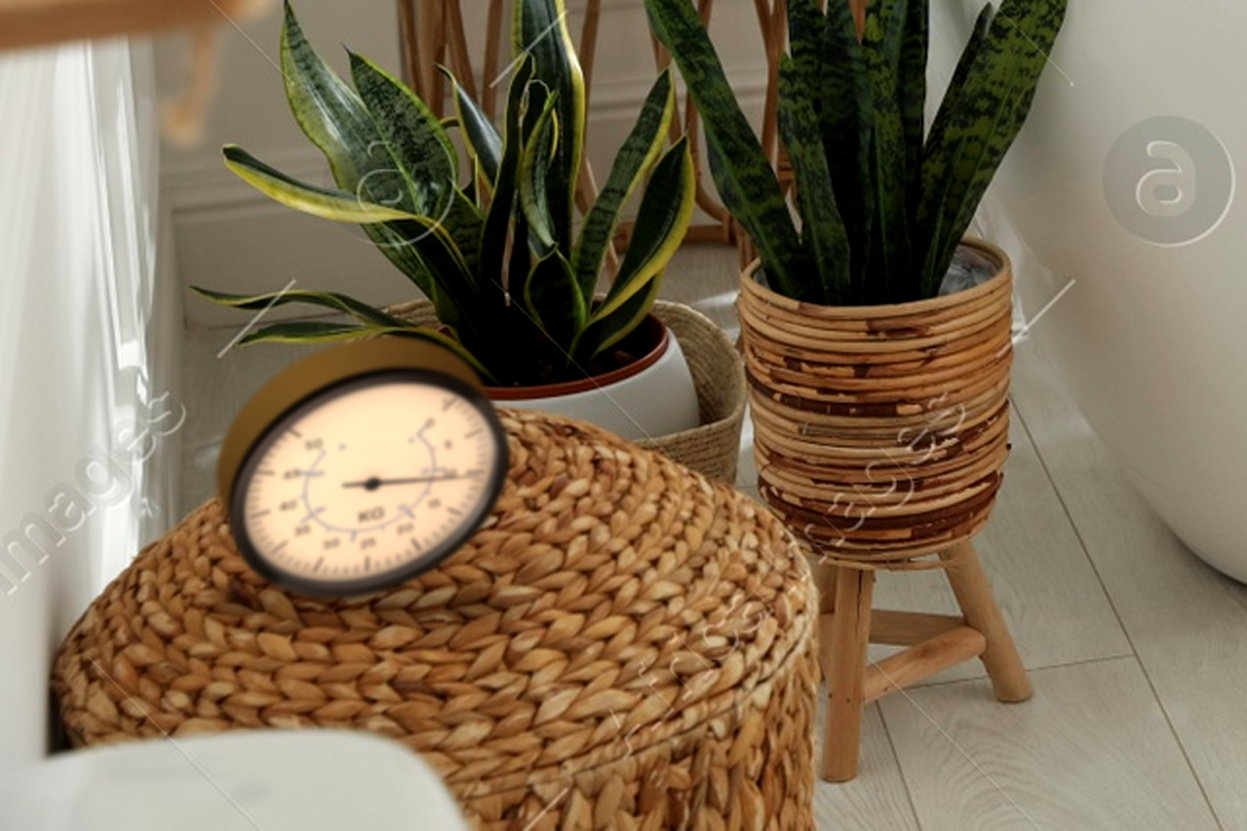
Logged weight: 10 kg
